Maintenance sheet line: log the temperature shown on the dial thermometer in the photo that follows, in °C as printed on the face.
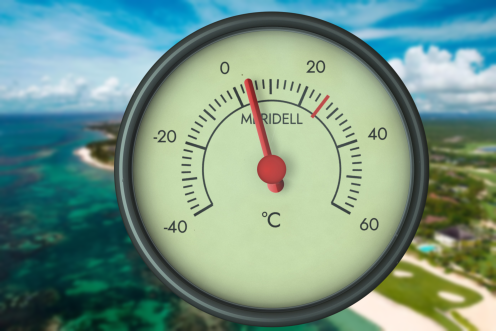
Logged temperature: 4 °C
